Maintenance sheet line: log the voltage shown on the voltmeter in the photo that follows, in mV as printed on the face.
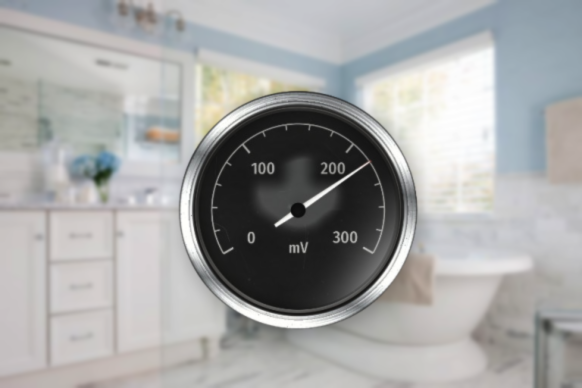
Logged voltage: 220 mV
